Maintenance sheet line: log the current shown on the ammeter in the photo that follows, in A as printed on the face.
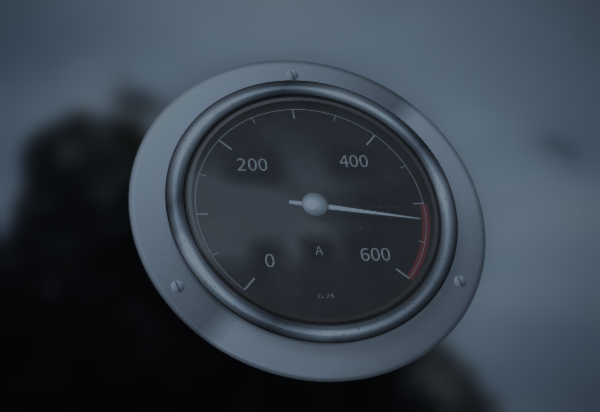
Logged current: 525 A
